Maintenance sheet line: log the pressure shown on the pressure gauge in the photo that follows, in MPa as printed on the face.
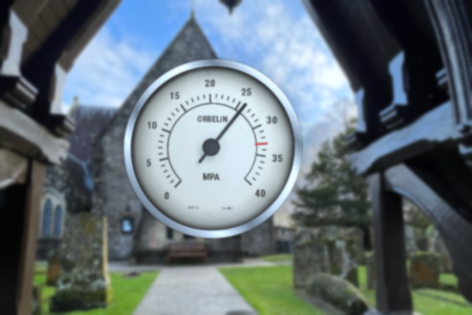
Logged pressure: 26 MPa
